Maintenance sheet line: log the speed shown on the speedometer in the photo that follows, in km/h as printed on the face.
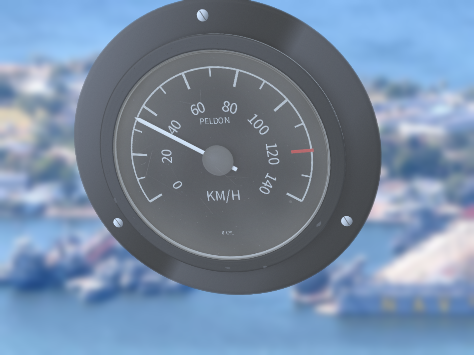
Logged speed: 35 km/h
